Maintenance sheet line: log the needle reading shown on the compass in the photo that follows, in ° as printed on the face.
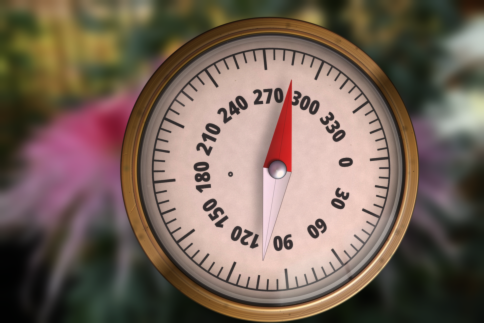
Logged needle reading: 285 °
